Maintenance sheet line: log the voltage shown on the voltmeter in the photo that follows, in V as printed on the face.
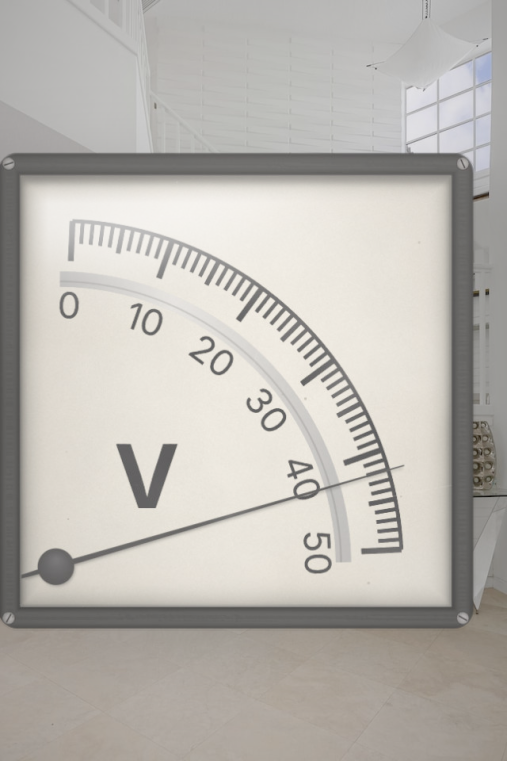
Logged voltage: 42 V
